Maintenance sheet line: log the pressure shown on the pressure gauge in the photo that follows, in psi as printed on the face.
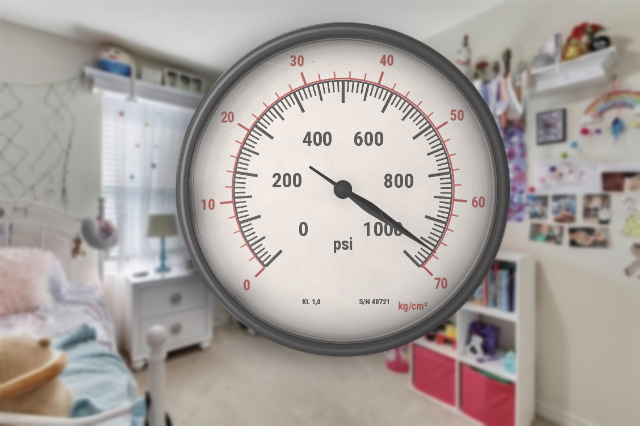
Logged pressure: 960 psi
